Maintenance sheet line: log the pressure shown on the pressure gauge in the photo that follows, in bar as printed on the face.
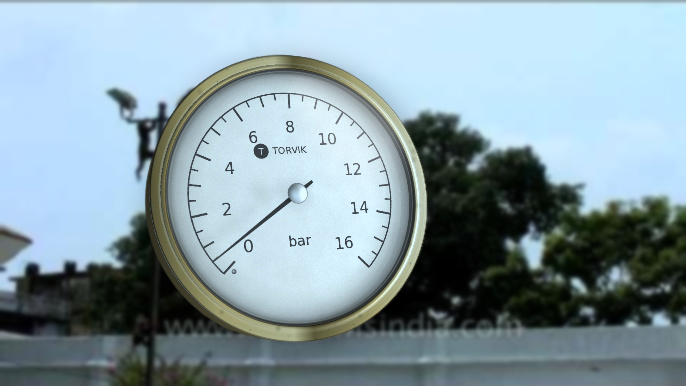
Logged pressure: 0.5 bar
